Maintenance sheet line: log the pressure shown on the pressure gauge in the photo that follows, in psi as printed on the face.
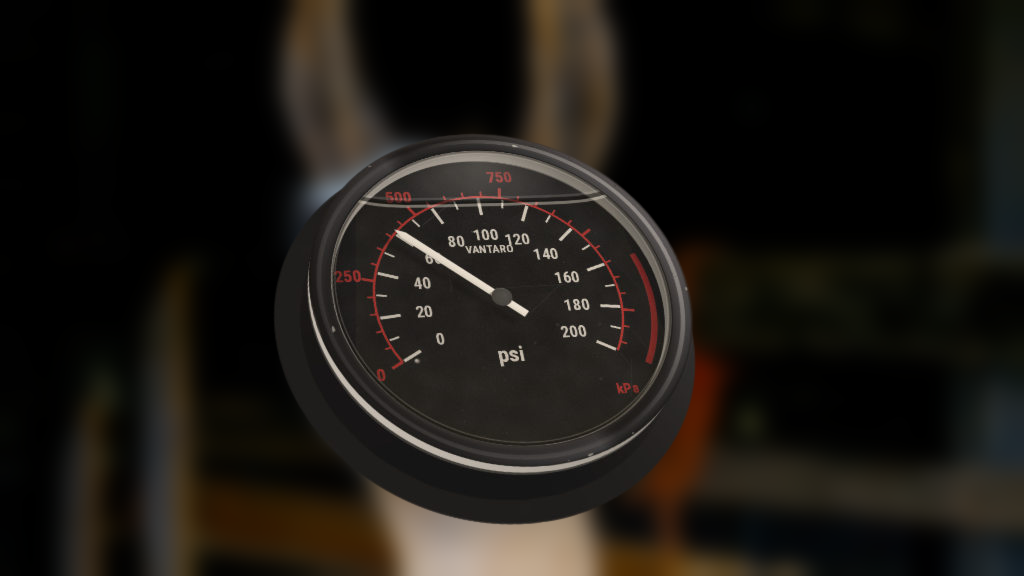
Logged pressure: 60 psi
